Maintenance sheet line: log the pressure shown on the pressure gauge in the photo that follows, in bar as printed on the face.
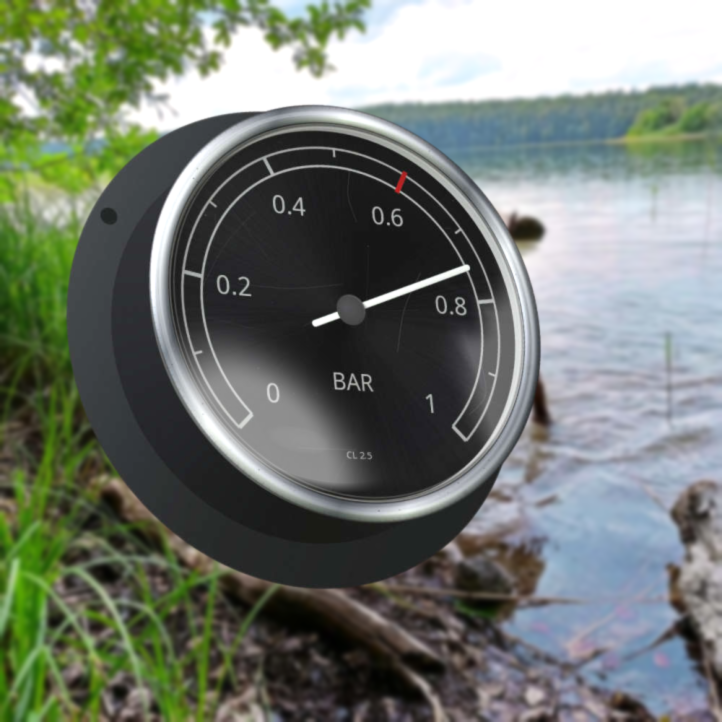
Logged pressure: 0.75 bar
